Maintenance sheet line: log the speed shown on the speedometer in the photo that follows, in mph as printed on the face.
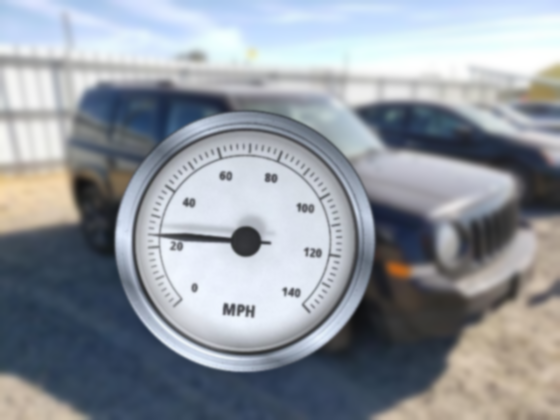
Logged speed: 24 mph
